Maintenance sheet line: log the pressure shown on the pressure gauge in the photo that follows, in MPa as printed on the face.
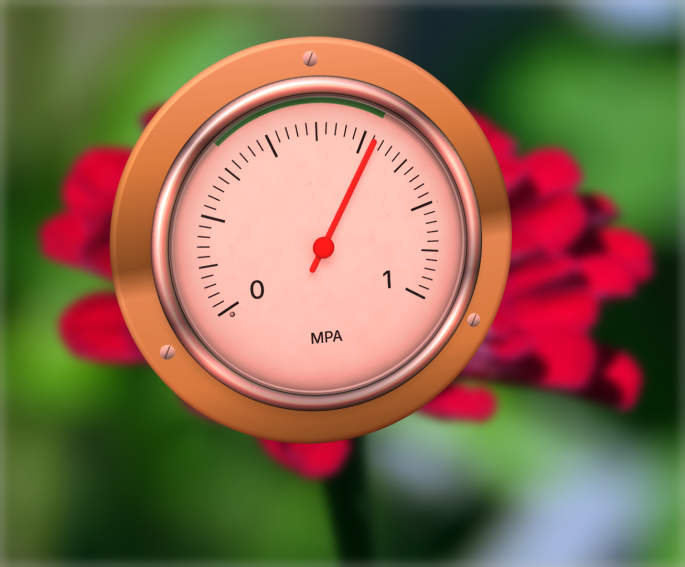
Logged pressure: 0.62 MPa
